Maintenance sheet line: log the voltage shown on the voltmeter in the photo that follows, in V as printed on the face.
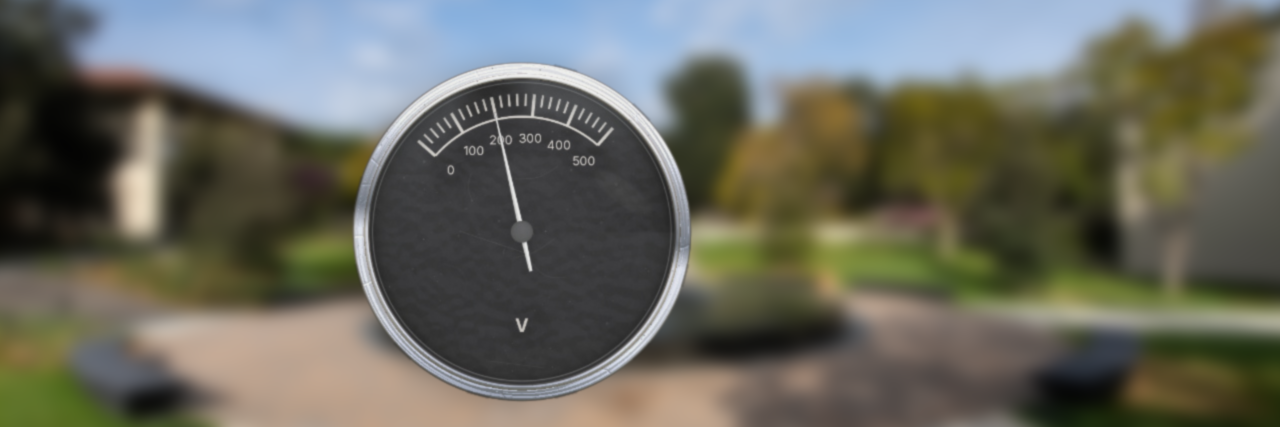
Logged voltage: 200 V
